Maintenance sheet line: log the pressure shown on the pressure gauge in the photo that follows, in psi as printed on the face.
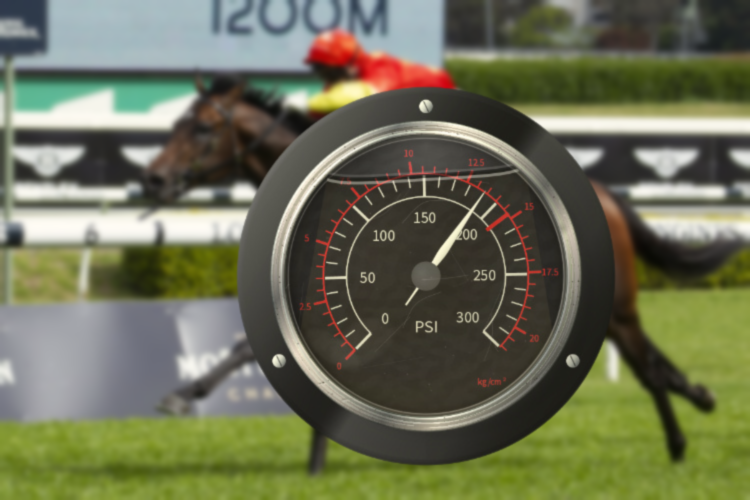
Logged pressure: 190 psi
